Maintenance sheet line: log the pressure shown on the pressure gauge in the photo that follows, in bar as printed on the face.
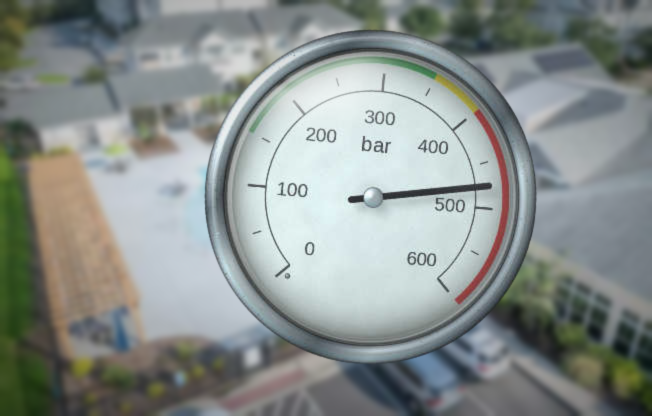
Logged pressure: 475 bar
